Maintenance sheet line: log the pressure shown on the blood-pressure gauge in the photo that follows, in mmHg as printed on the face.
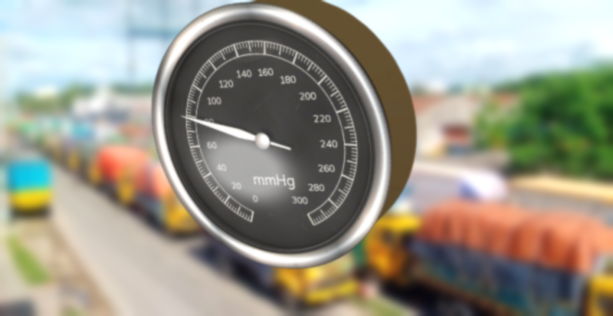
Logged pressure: 80 mmHg
